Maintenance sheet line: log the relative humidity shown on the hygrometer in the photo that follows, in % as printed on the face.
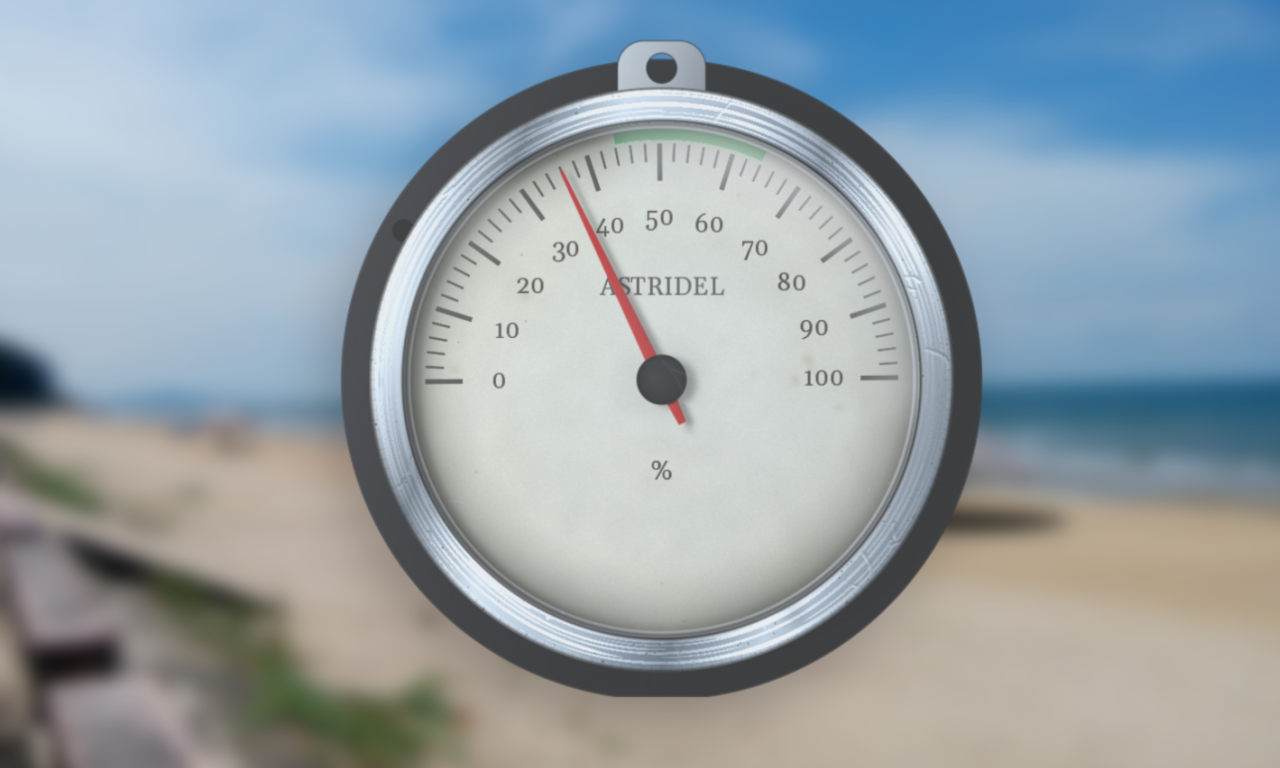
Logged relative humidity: 36 %
